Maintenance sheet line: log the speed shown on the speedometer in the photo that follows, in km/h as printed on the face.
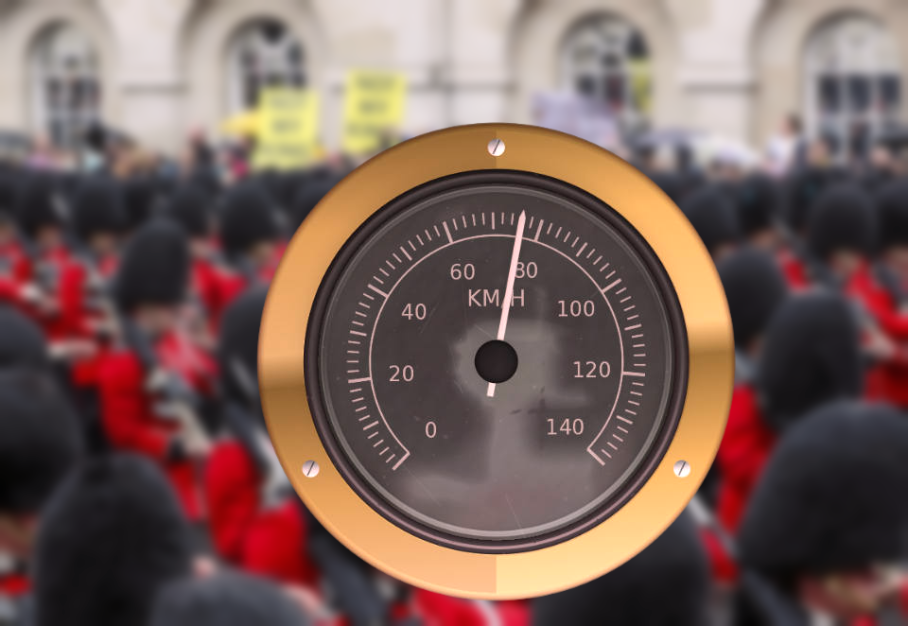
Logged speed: 76 km/h
